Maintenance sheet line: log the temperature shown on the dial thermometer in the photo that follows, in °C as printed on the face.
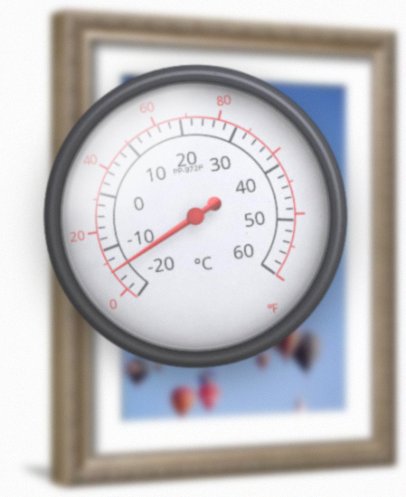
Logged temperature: -14 °C
